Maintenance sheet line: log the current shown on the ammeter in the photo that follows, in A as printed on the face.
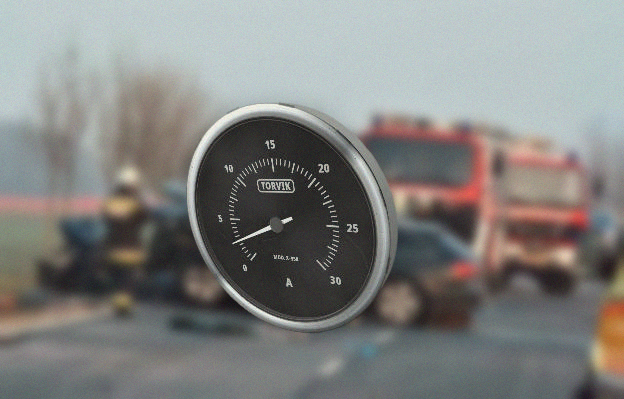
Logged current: 2.5 A
